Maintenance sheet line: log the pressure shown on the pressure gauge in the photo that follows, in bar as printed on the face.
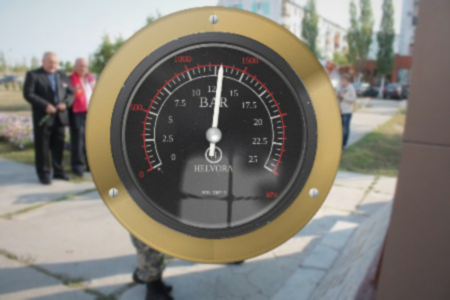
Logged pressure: 13 bar
